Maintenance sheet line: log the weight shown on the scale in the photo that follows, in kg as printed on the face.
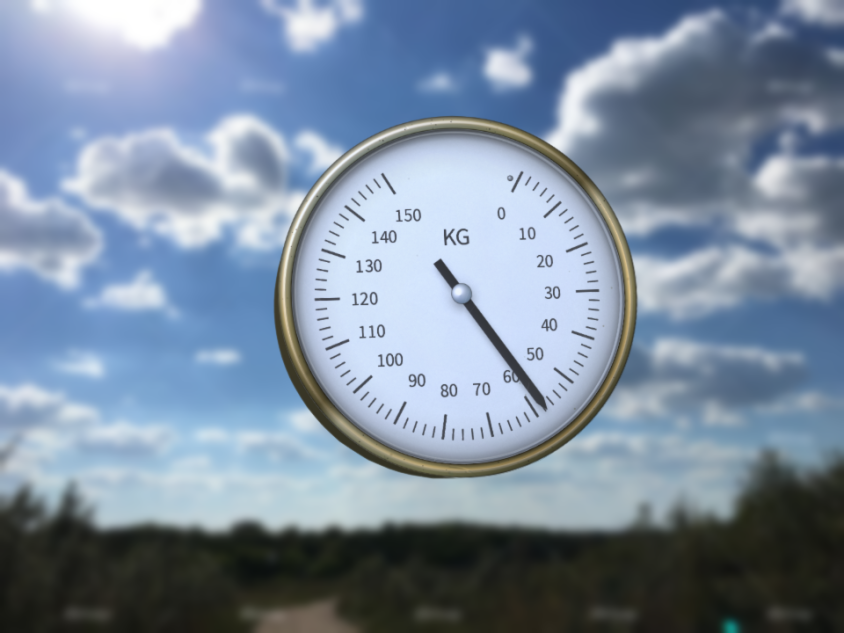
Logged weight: 58 kg
